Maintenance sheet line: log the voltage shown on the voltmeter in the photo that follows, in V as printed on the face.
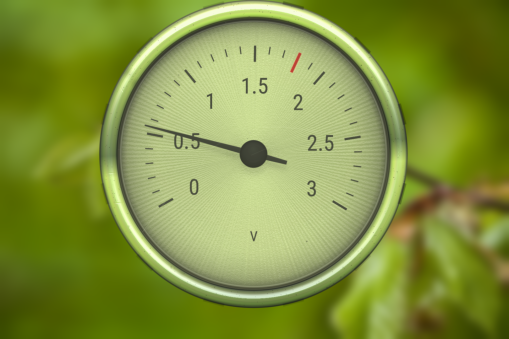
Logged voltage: 0.55 V
